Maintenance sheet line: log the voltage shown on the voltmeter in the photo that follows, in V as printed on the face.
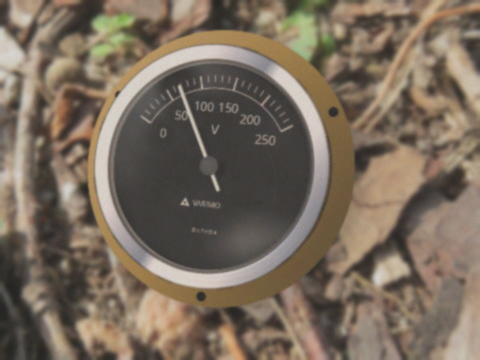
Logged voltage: 70 V
